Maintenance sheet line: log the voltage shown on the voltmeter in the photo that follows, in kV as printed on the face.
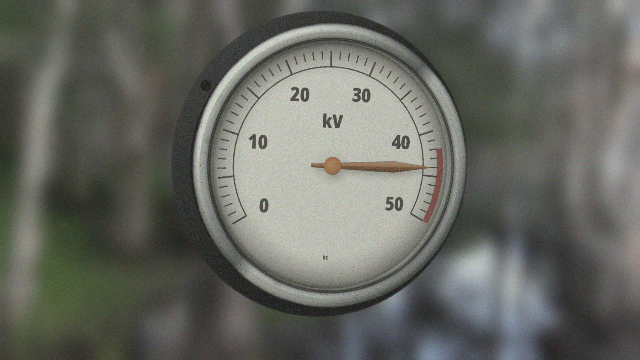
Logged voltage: 44 kV
